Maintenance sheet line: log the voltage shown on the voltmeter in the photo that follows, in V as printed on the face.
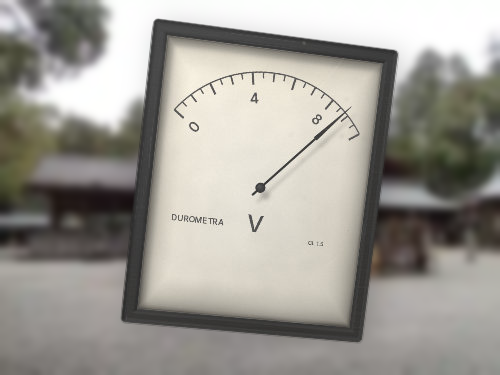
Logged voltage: 8.75 V
